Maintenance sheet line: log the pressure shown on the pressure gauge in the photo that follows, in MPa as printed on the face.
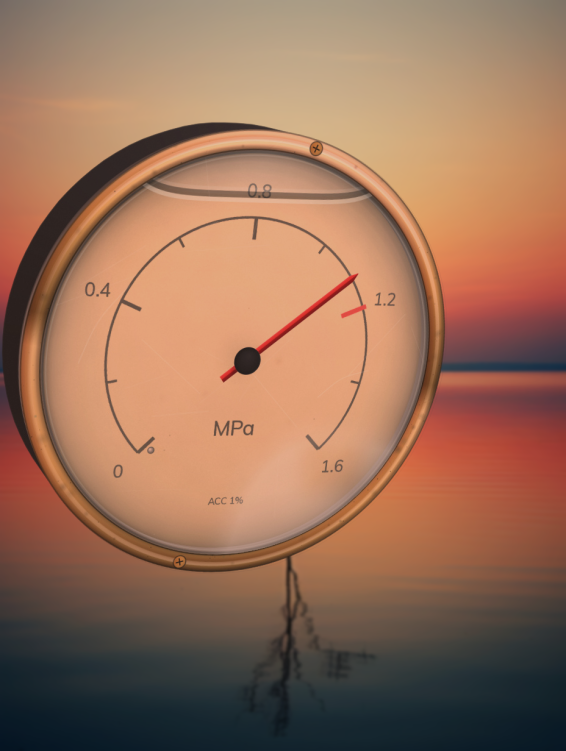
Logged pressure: 1.1 MPa
